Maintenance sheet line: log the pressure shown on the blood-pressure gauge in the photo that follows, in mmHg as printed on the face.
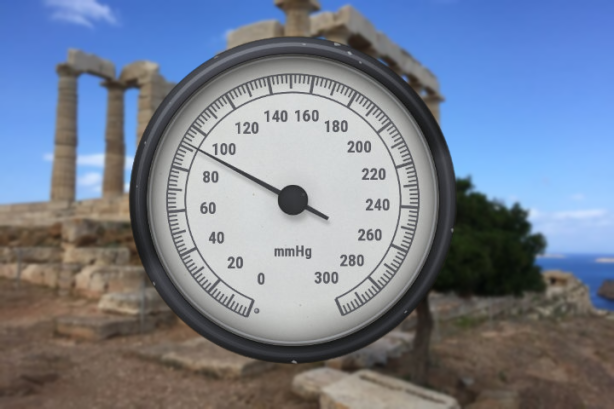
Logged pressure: 92 mmHg
